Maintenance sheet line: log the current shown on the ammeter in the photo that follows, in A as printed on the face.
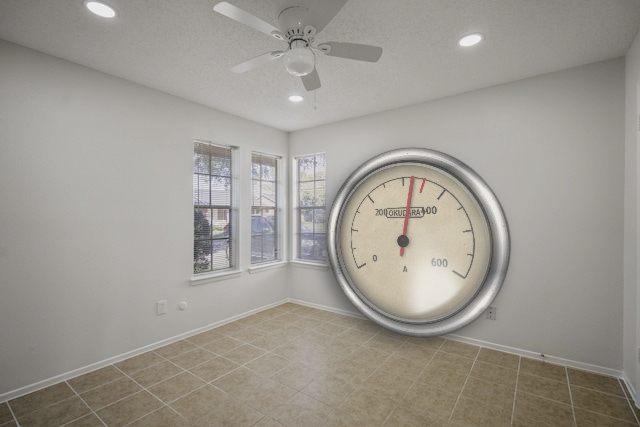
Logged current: 325 A
